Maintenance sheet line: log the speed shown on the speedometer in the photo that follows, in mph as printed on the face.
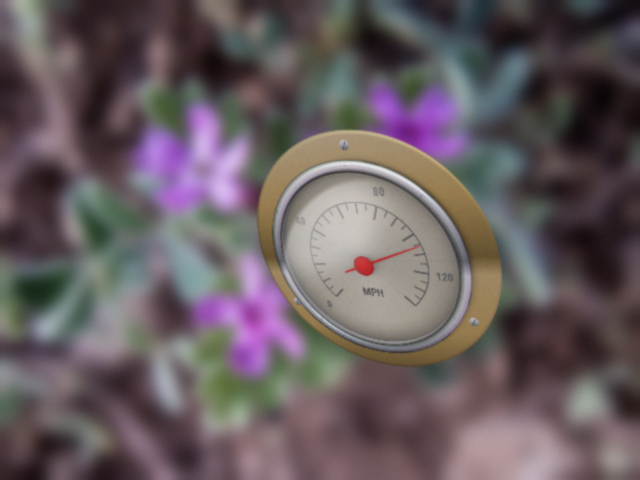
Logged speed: 105 mph
